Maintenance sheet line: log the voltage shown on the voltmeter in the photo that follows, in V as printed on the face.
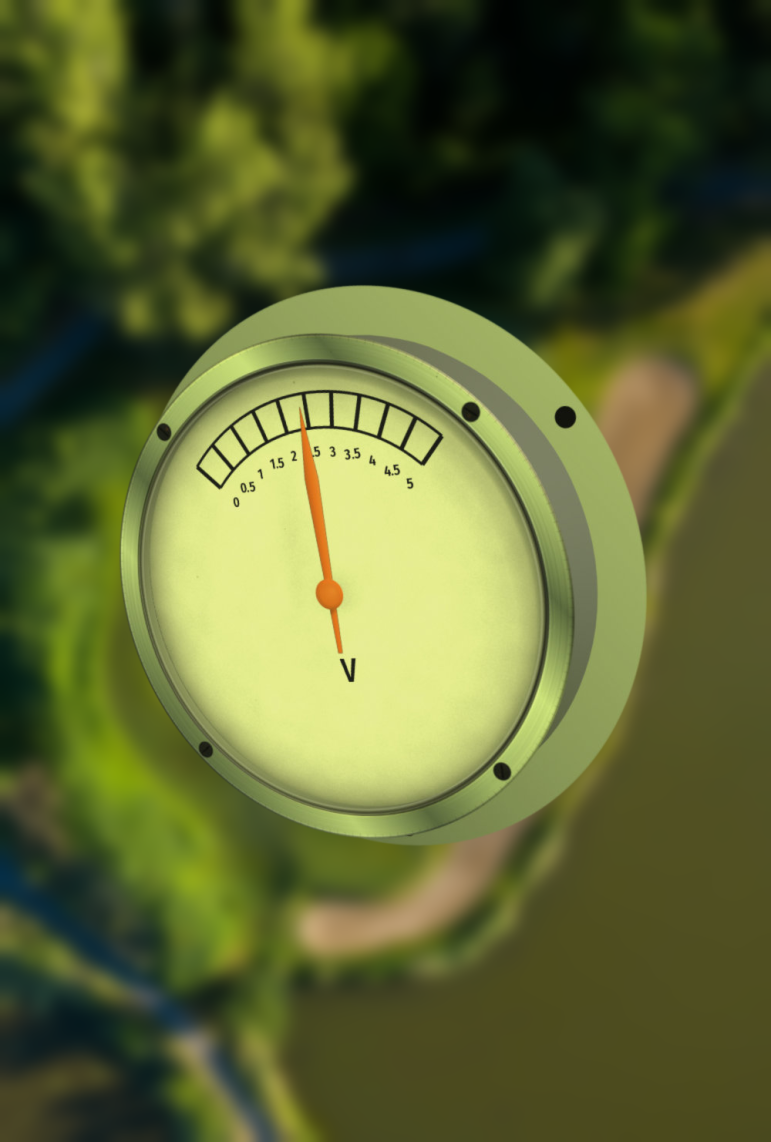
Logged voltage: 2.5 V
